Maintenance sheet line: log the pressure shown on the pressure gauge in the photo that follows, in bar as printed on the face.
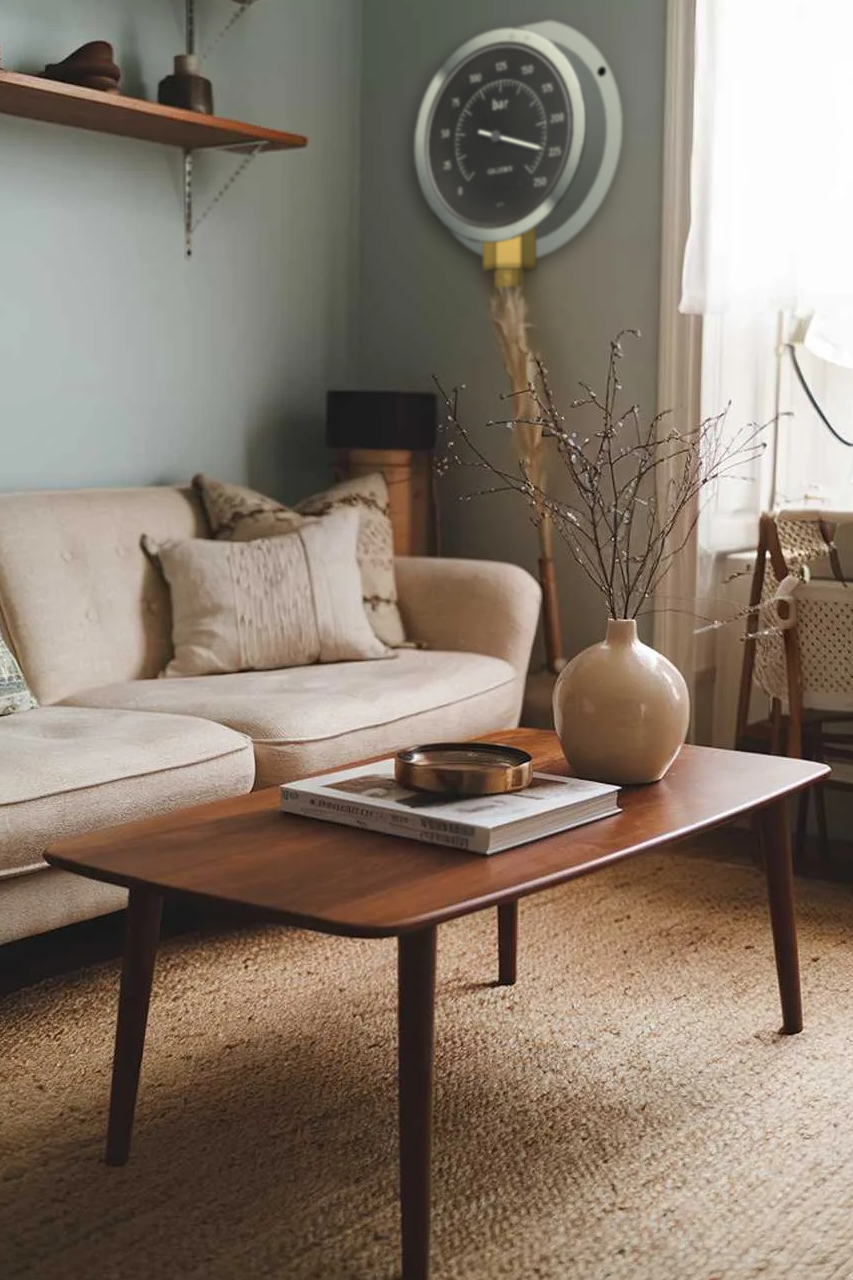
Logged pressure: 225 bar
